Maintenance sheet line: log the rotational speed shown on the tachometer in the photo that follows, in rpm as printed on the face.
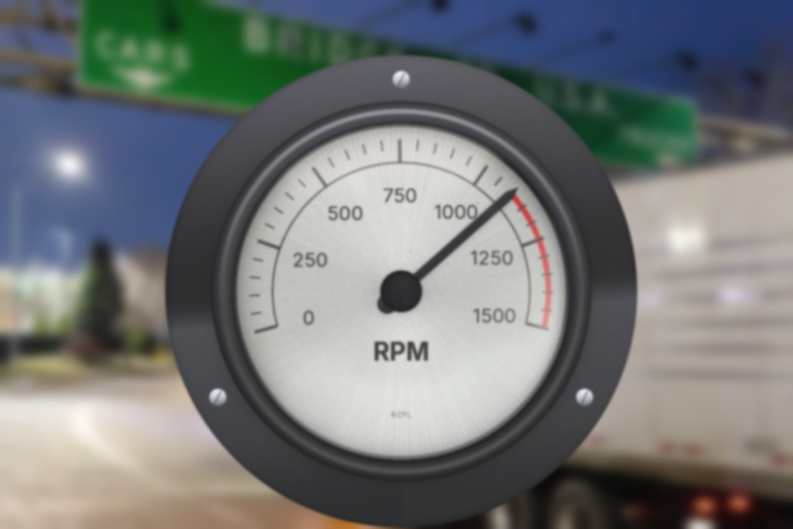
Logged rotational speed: 1100 rpm
